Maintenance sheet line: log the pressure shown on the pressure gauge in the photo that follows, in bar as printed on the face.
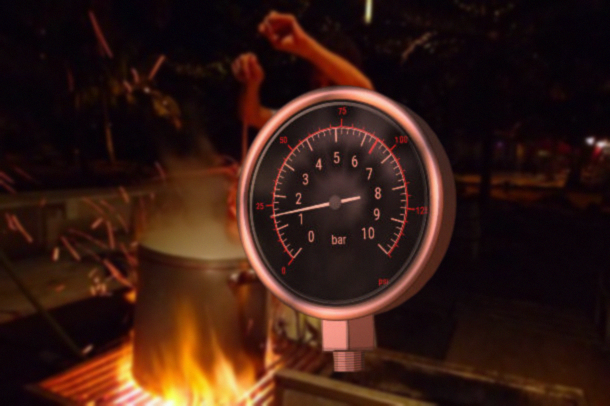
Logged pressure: 1.4 bar
